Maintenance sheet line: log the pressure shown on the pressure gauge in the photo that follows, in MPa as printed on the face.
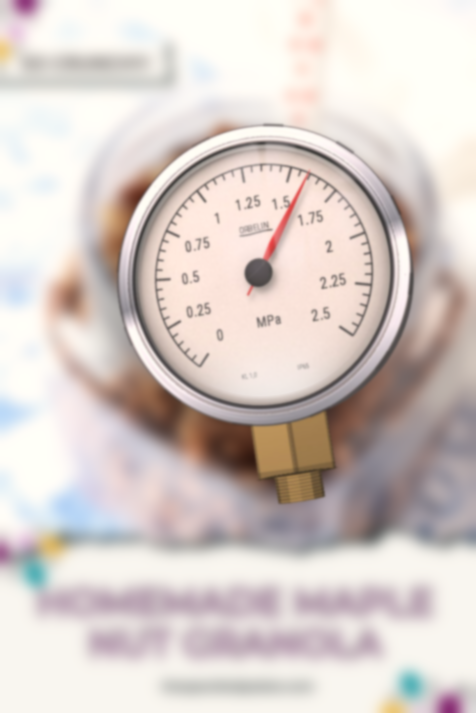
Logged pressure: 1.6 MPa
